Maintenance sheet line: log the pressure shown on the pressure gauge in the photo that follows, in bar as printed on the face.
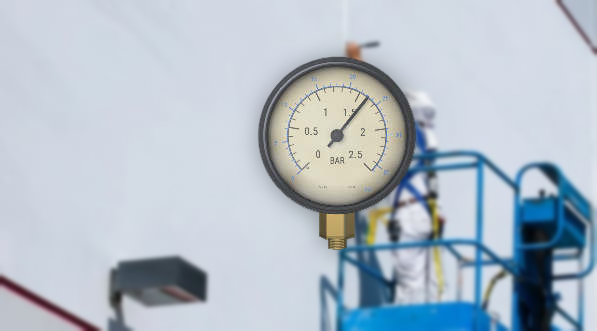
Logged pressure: 1.6 bar
